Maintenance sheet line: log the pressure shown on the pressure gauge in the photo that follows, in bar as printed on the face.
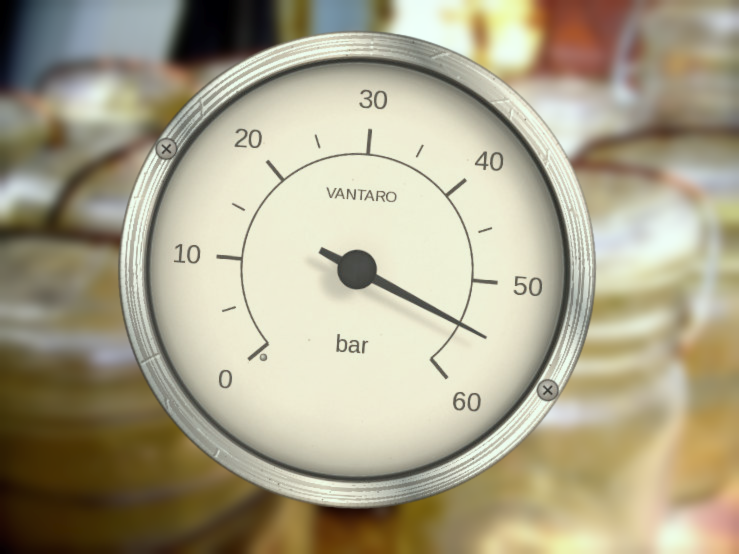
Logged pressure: 55 bar
